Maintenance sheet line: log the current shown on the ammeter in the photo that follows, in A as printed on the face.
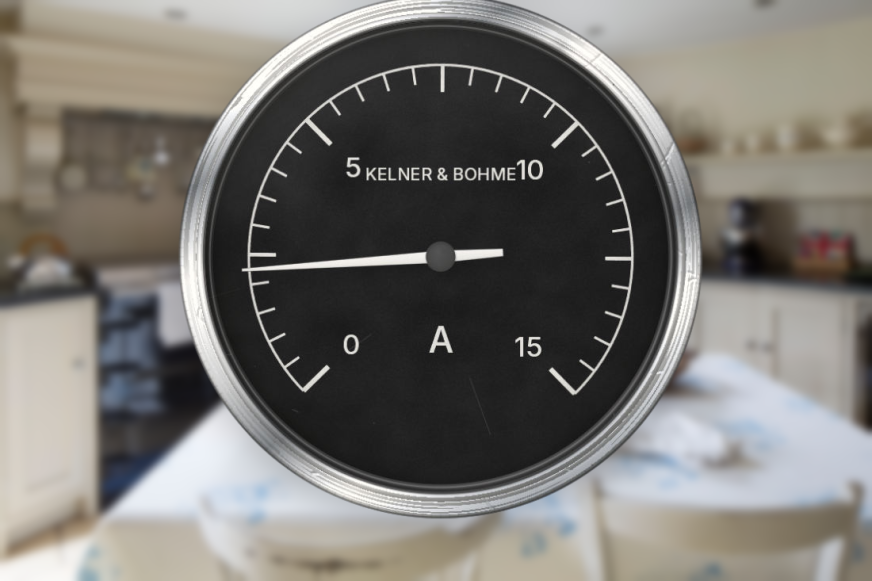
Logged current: 2.25 A
